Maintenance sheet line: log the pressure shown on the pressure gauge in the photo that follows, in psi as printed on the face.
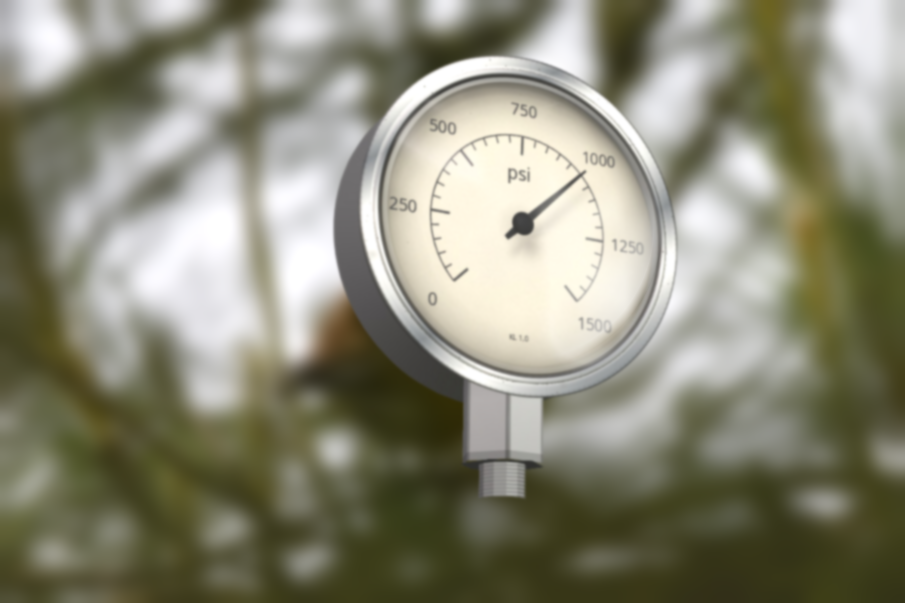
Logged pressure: 1000 psi
